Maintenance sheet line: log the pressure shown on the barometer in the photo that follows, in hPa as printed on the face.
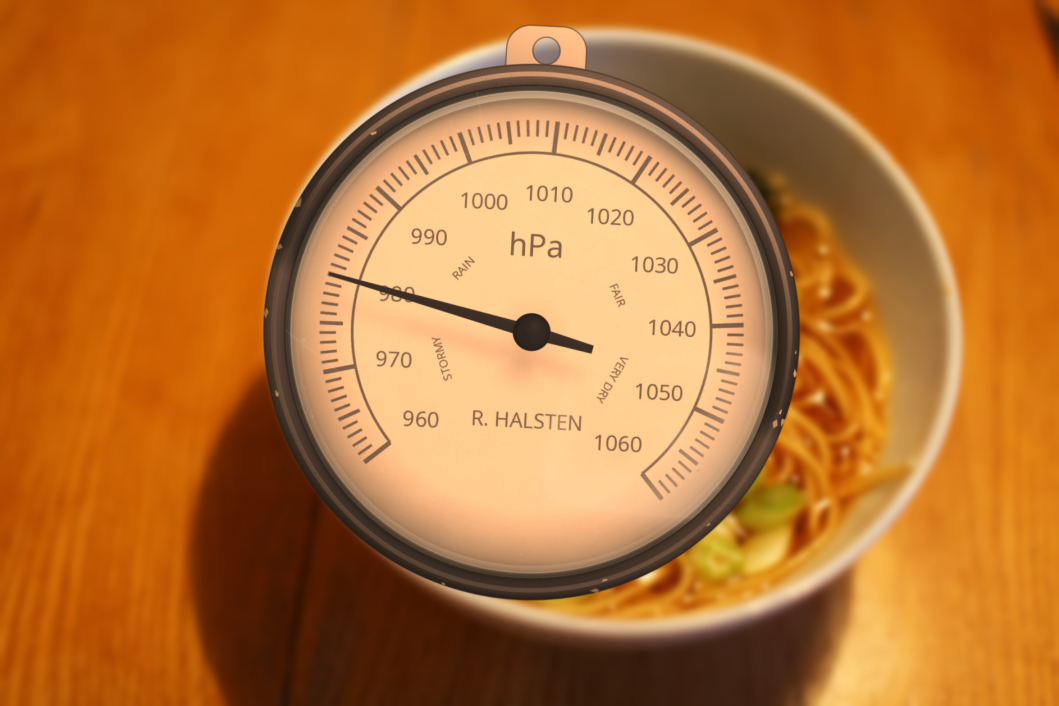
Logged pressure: 980 hPa
